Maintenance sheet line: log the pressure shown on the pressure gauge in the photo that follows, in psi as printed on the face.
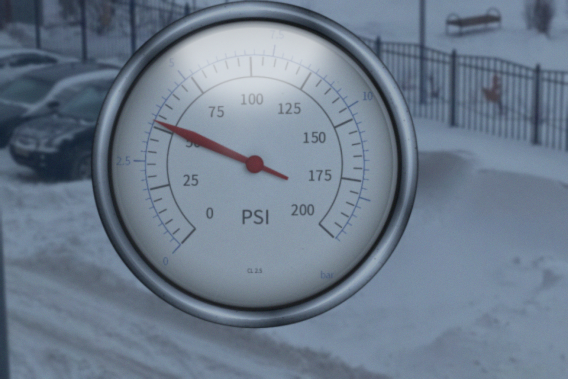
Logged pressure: 52.5 psi
